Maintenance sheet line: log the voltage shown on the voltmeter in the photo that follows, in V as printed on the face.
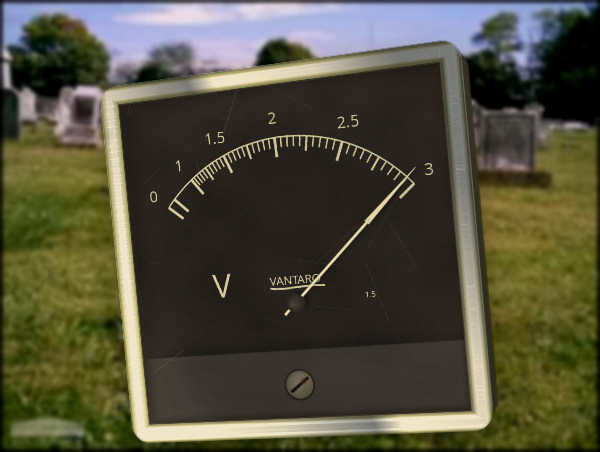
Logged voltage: 2.95 V
